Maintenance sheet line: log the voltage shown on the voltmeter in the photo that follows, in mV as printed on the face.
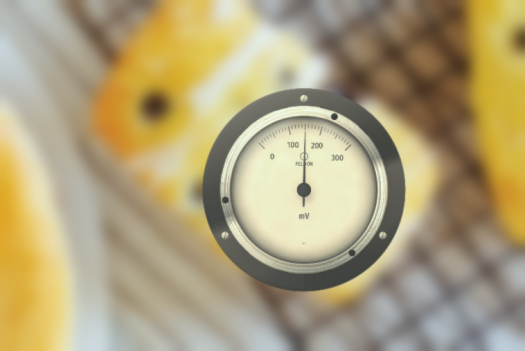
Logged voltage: 150 mV
